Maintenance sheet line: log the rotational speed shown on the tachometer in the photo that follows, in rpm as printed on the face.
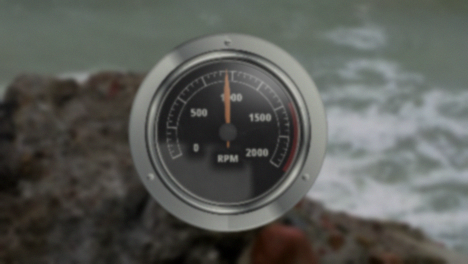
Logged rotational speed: 950 rpm
